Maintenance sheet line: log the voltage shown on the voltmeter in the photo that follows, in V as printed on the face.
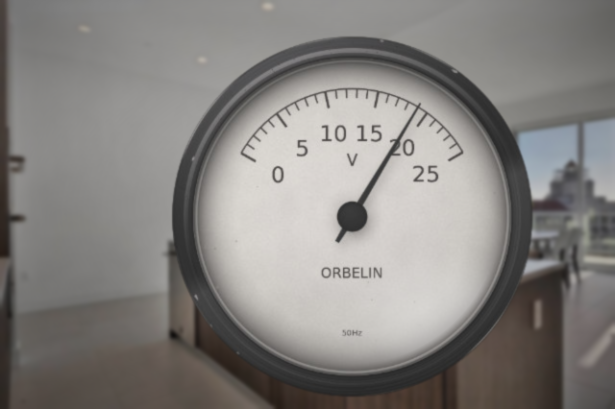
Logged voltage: 19 V
